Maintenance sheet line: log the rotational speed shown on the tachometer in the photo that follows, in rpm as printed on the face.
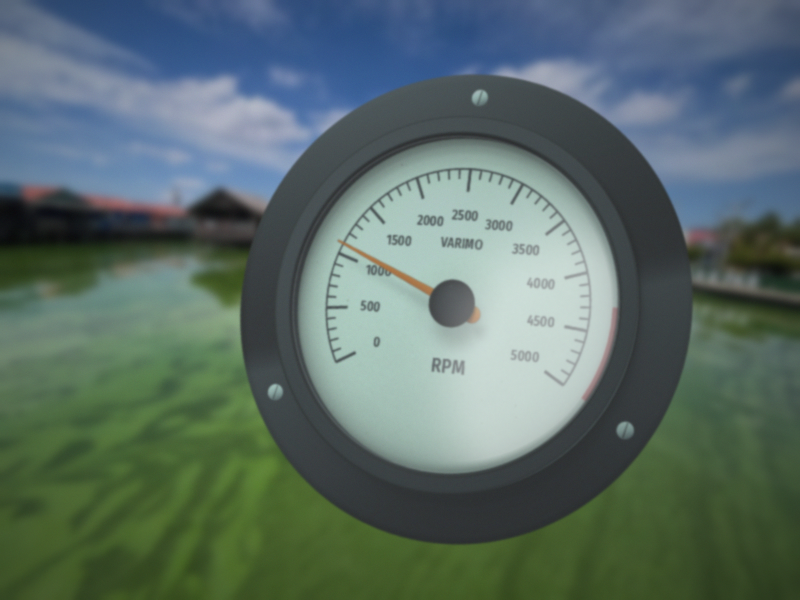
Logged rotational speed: 1100 rpm
